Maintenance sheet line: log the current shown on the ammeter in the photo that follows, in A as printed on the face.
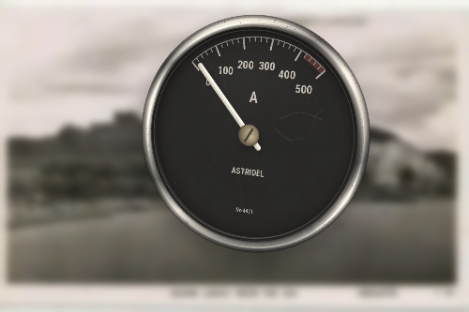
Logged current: 20 A
